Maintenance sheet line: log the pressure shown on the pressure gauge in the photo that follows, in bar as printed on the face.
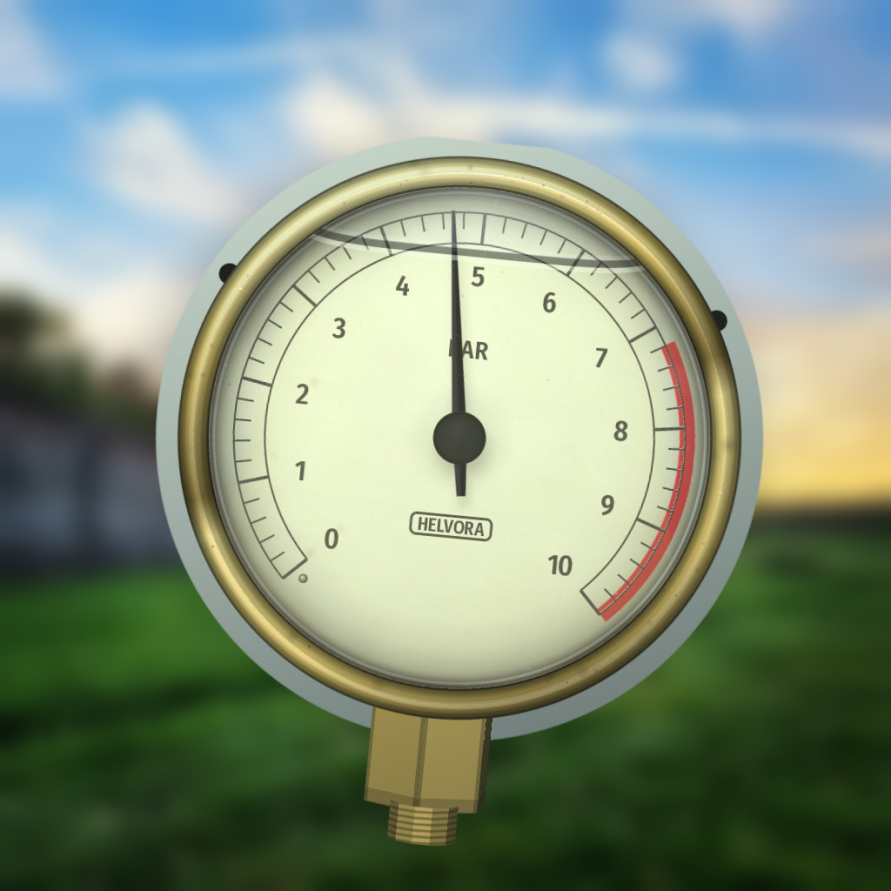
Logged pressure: 4.7 bar
